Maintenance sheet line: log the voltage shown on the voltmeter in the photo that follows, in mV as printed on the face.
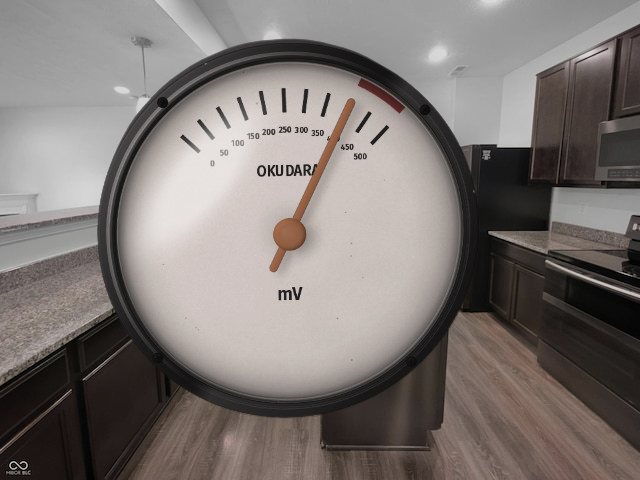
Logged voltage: 400 mV
